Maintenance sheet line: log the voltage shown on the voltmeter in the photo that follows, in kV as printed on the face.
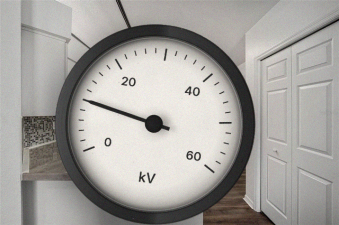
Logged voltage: 10 kV
